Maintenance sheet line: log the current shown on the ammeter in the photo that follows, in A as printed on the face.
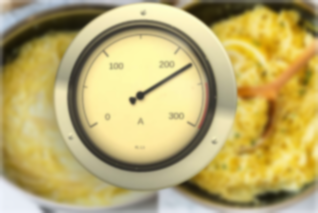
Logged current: 225 A
